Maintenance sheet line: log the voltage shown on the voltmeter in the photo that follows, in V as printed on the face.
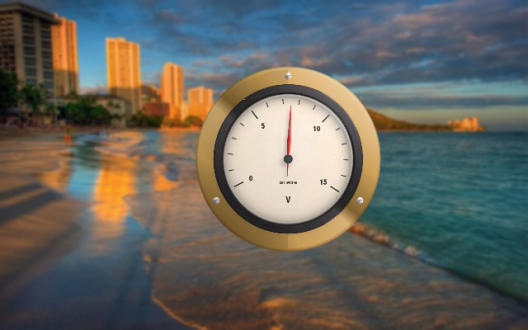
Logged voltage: 7.5 V
